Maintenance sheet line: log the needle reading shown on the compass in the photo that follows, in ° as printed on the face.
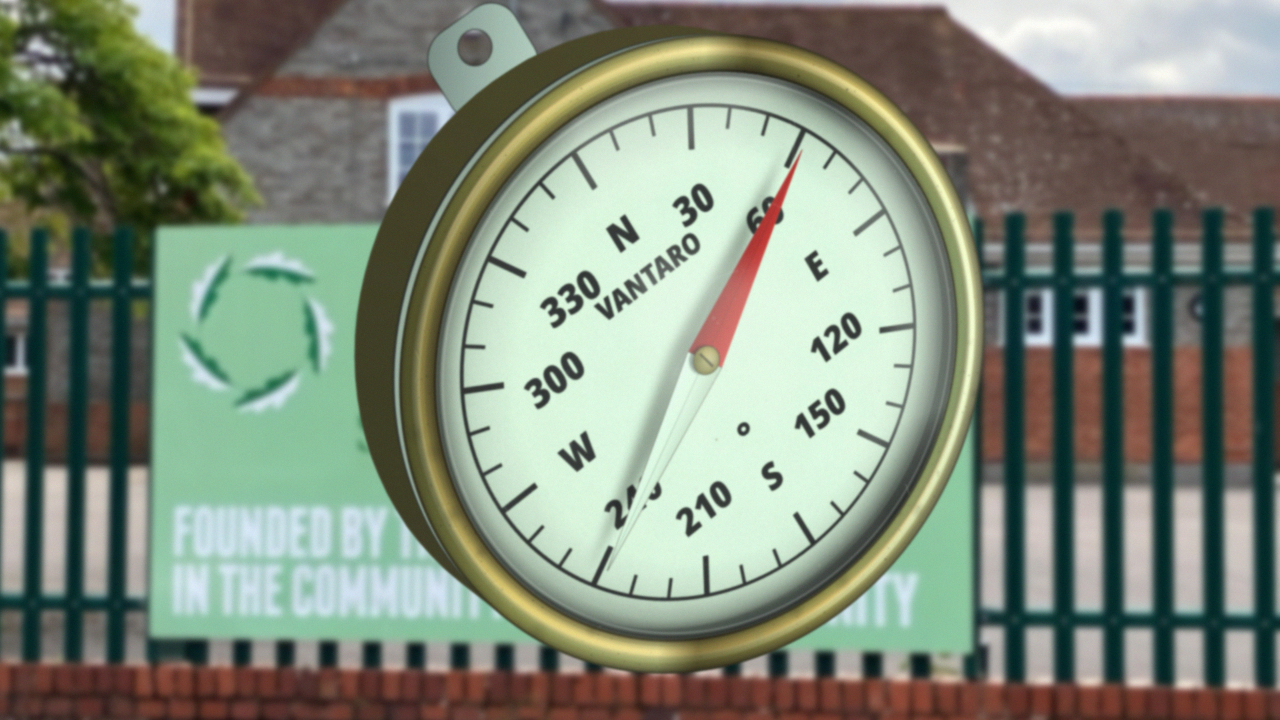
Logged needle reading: 60 °
